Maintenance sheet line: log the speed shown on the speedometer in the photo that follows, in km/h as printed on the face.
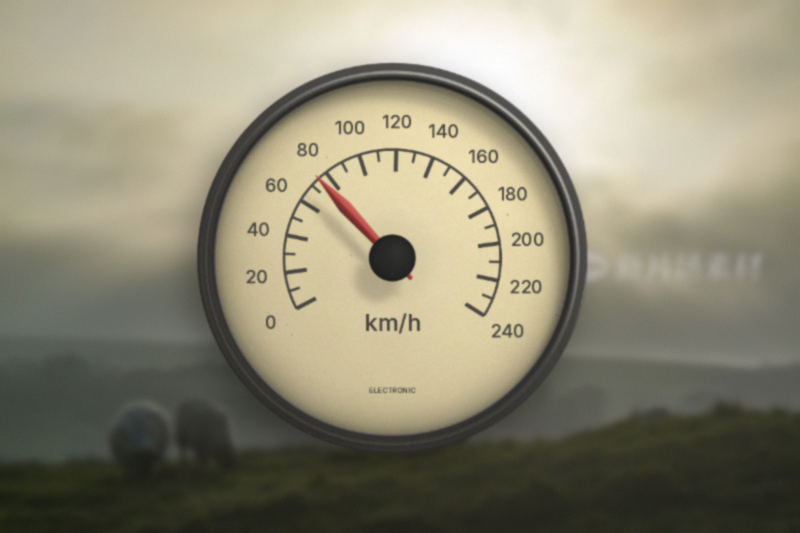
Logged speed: 75 km/h
